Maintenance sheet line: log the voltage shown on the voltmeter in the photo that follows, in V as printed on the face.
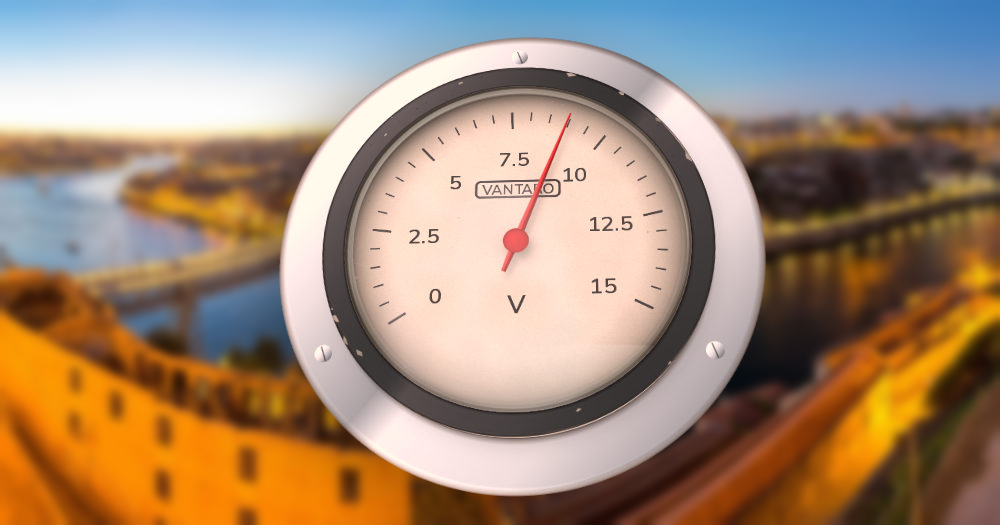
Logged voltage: 9 V
